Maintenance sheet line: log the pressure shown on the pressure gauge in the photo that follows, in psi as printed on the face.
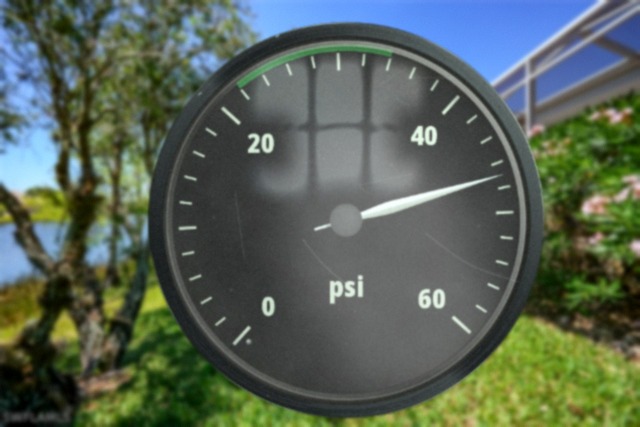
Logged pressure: 47 psi
